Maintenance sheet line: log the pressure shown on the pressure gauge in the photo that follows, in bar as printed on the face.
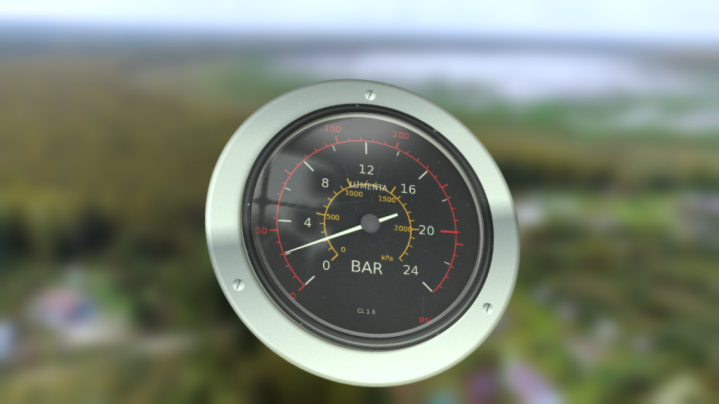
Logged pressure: 2 bar
